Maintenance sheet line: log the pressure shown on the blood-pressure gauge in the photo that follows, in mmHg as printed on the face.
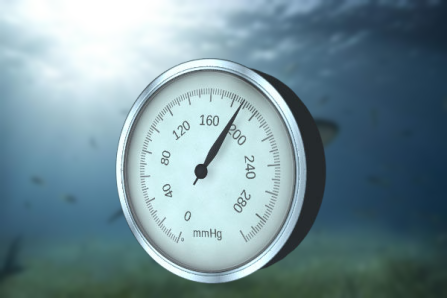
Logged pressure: 190 mmHg
